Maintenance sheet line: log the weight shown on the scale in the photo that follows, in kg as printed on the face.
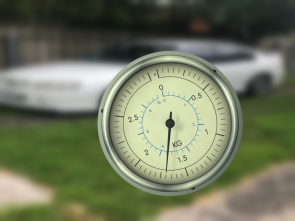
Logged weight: 1.7 kg
